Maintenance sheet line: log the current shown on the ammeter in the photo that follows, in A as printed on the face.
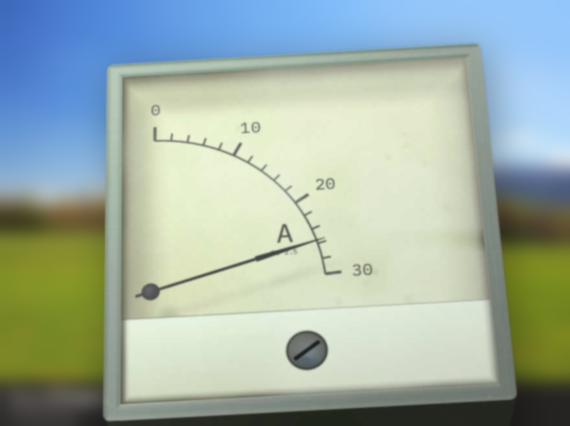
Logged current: 26 A
